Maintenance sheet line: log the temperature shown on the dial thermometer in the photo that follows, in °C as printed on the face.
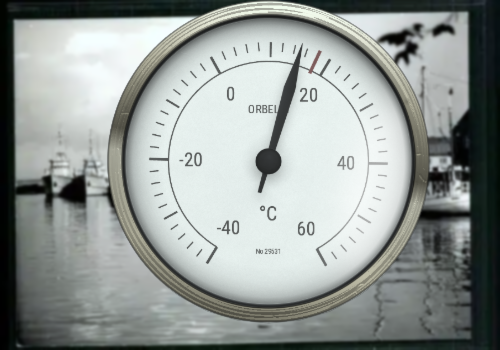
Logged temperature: 15 °C
